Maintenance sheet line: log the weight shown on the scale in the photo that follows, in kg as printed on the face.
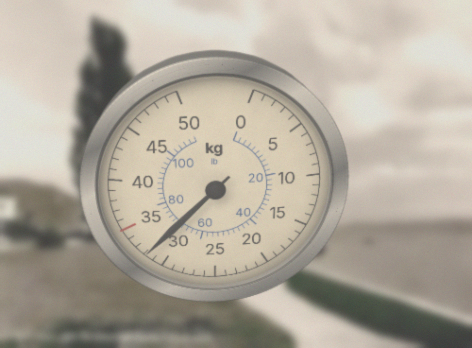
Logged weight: 32 kg
